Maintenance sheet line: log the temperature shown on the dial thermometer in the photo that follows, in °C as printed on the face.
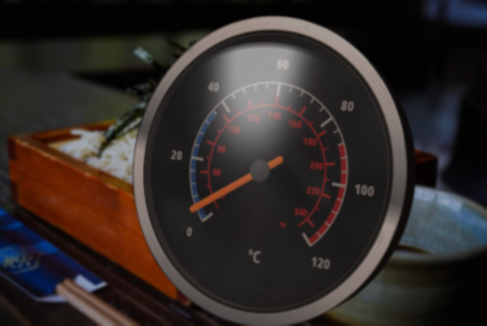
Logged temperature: 4 °C
